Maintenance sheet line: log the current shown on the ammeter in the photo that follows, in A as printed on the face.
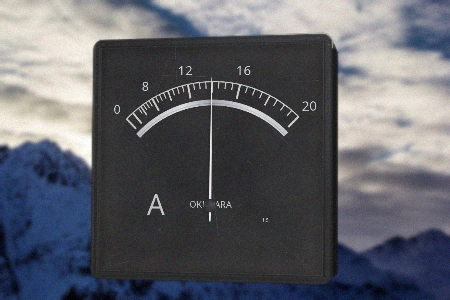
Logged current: 14 A
